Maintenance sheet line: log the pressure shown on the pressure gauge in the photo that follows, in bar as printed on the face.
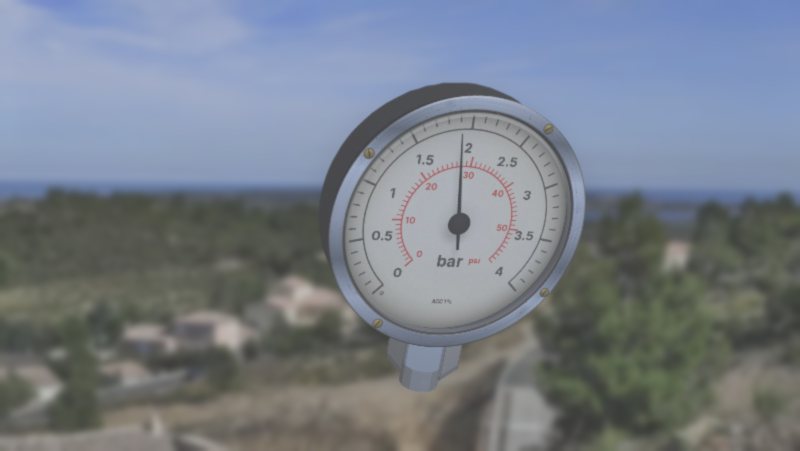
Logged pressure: 1.9 bar
